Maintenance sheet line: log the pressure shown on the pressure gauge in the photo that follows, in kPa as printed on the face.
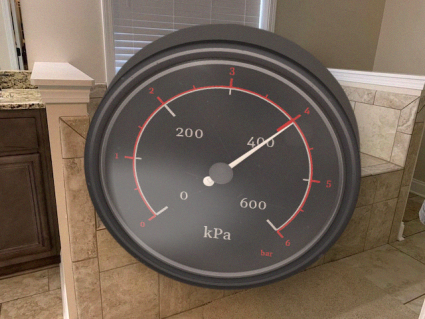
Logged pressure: 400 kPa
